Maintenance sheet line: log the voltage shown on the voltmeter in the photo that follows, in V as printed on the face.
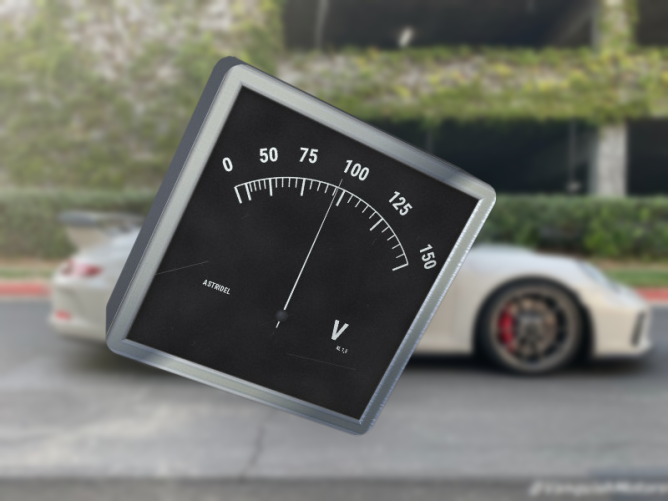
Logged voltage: 95 V
